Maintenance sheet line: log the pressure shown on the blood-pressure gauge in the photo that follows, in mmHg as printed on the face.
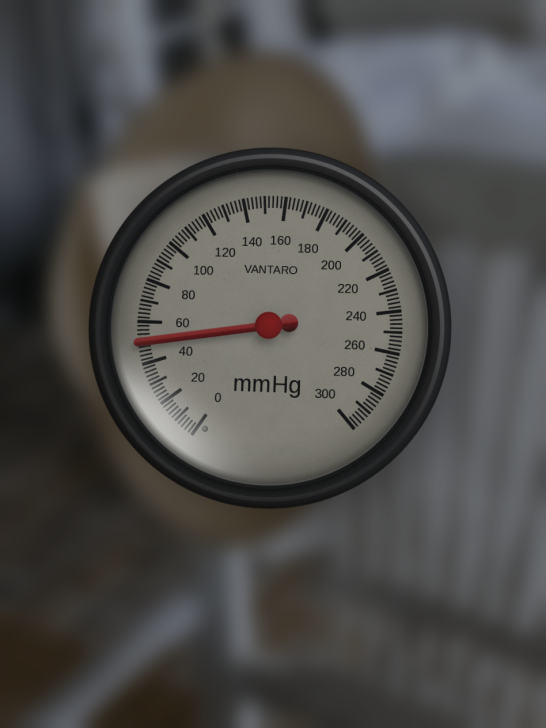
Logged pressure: 50 mmHg
